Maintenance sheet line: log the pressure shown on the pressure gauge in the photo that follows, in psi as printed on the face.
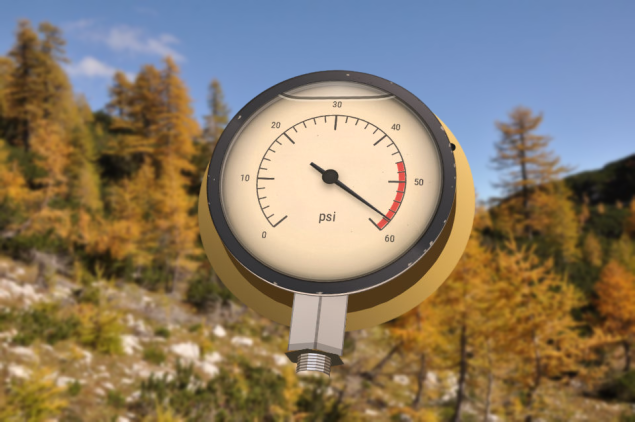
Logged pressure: 58 psi
